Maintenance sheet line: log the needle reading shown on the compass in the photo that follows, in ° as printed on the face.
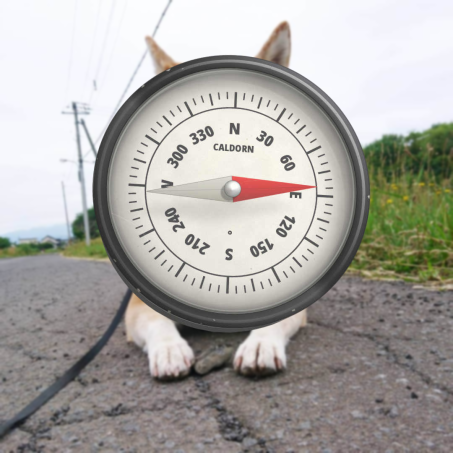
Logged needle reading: 85 °
